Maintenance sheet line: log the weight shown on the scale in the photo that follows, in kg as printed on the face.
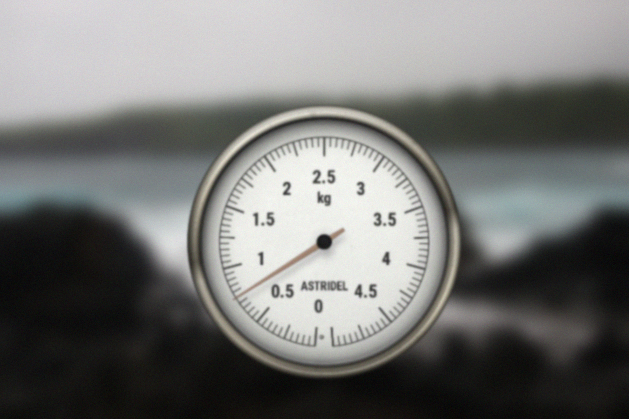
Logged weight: 0.75 kg
